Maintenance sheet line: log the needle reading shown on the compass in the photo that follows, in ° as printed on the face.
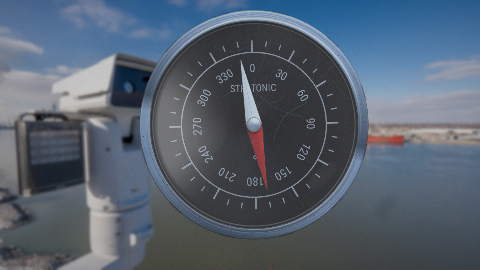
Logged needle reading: 170 °
